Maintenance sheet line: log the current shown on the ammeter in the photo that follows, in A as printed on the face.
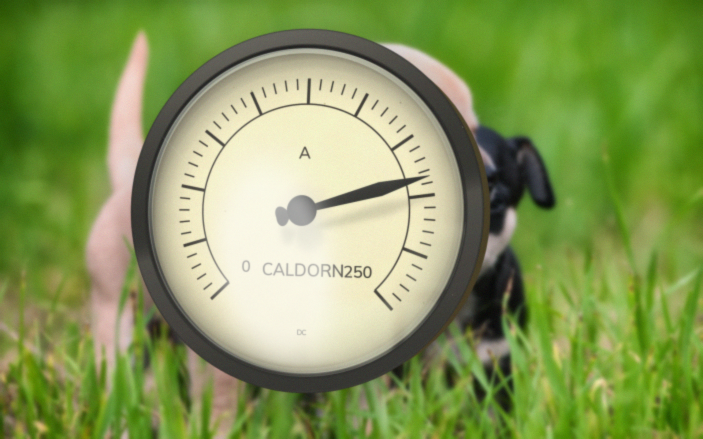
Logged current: 192.5 A
